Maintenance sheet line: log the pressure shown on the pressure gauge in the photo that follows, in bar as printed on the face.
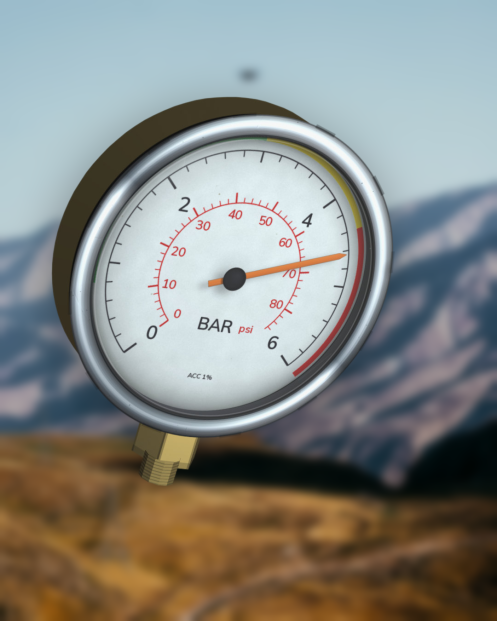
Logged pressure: 4.6 bar
